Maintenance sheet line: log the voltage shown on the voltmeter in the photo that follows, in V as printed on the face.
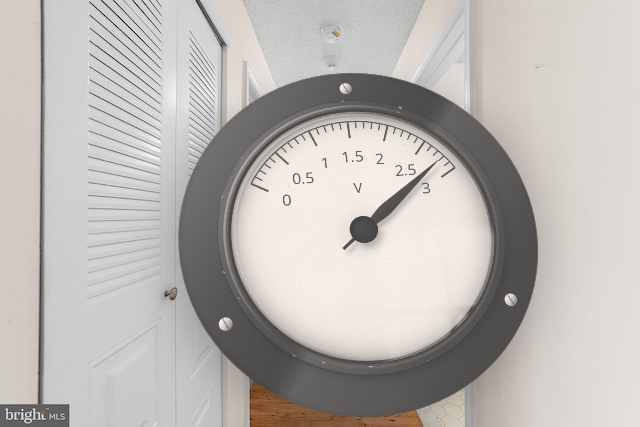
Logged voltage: 2.8 V
